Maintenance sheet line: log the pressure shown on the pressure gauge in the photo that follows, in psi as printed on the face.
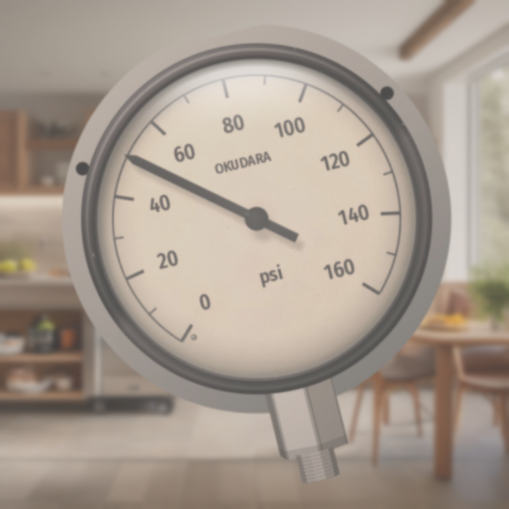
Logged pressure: 50 psi
